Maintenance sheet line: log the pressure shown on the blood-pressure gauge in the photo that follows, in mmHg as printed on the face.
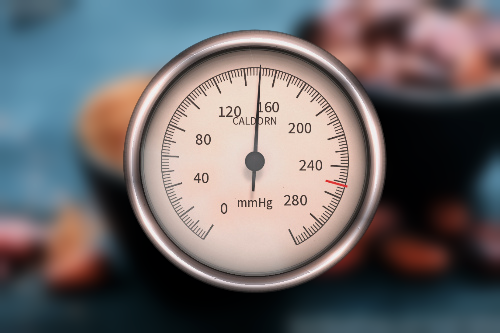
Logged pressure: 150 mmHg
